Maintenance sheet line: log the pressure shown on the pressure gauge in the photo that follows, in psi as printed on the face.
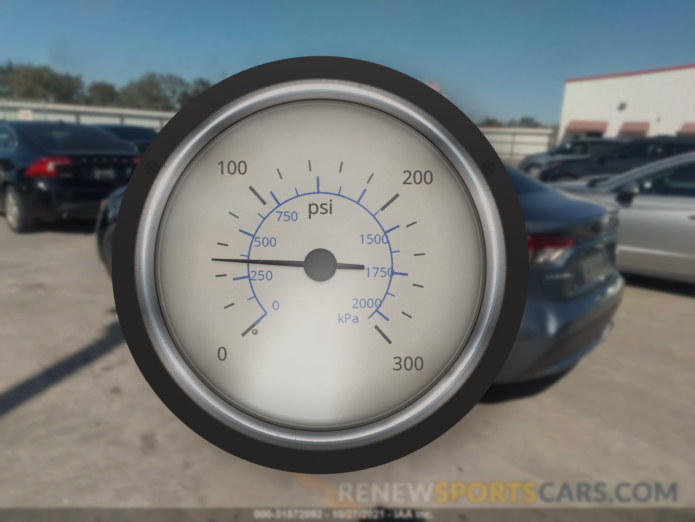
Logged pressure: 50 psi
